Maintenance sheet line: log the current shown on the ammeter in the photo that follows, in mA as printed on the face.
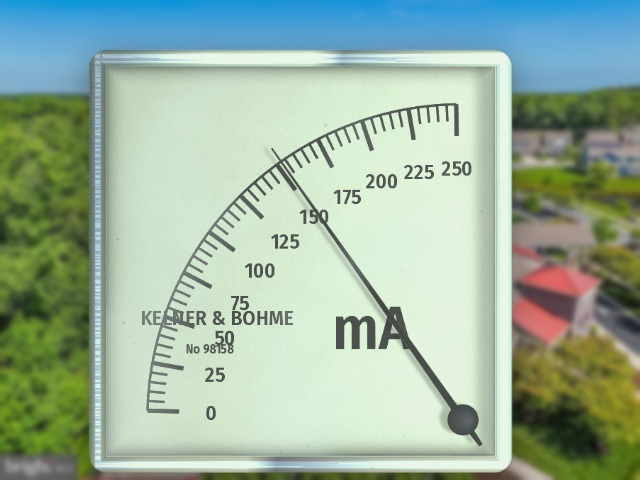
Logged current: 152.5 mA
